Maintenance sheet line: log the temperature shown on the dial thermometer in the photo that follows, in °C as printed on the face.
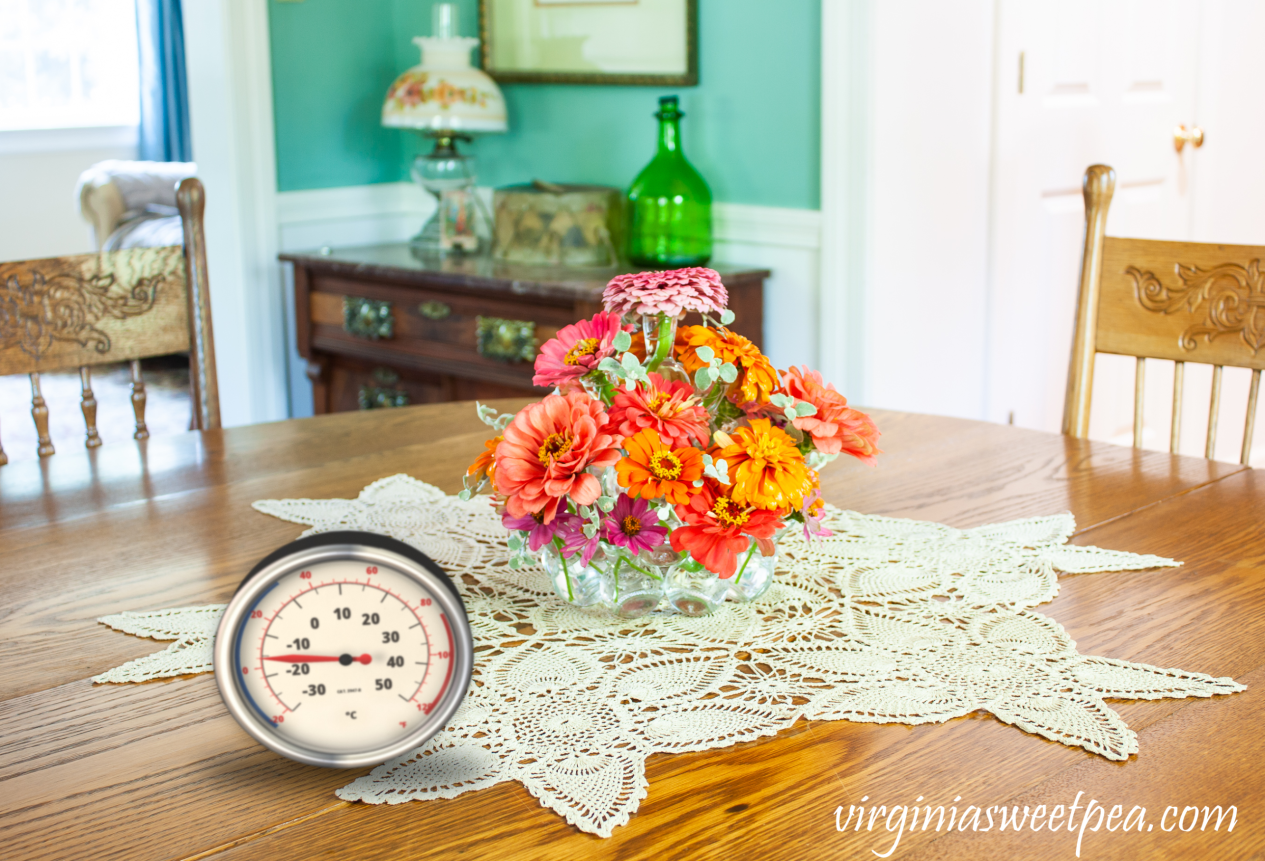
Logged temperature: -15 °C
